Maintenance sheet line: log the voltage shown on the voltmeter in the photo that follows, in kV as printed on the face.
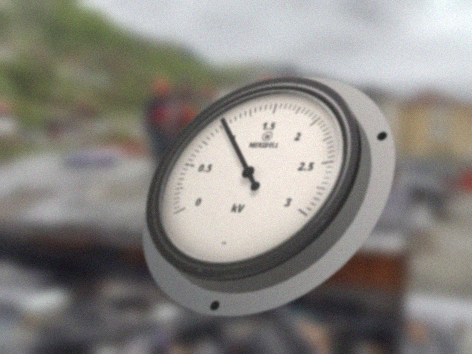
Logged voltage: 1 kV
